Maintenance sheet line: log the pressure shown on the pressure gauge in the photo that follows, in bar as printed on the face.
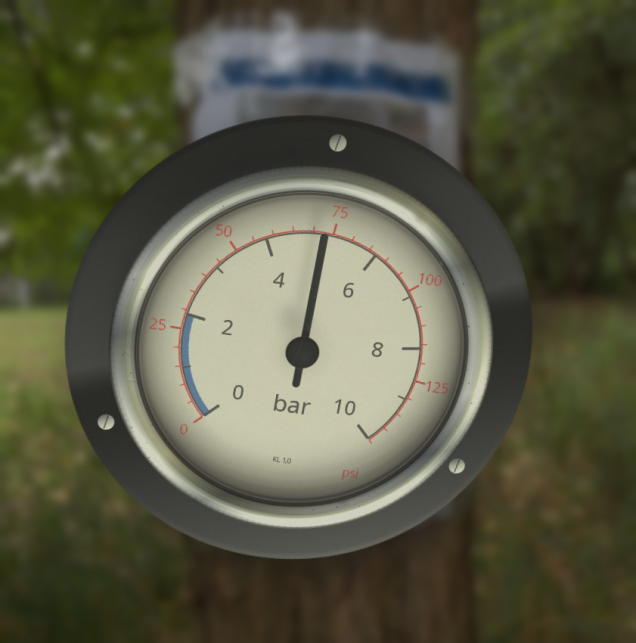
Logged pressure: 5 bar
